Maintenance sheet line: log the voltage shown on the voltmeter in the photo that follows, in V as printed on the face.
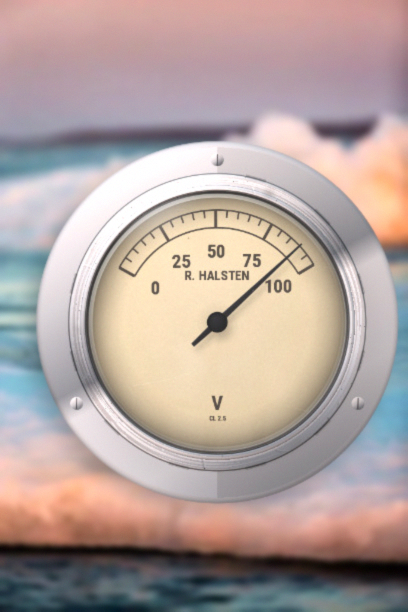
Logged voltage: 90 V
